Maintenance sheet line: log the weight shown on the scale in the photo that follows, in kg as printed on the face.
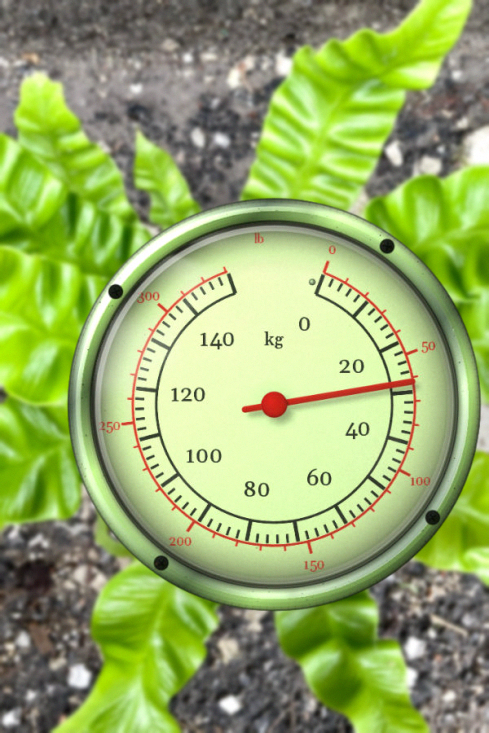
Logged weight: 28 kg
